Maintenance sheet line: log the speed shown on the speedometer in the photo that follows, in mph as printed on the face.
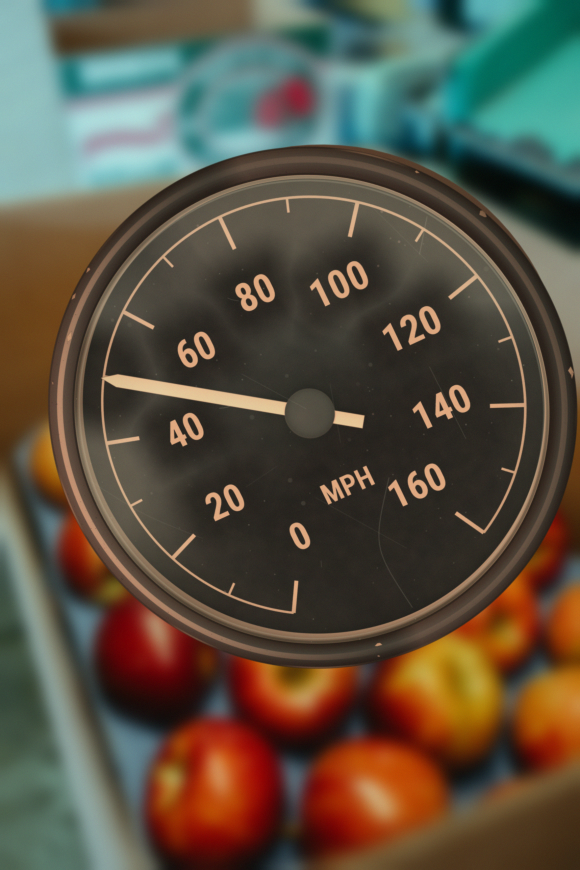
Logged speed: 50 mph
